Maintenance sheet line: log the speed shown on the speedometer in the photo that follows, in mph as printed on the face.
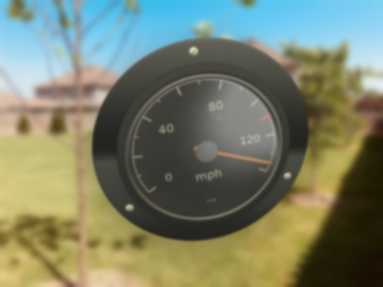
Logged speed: 135 mph
